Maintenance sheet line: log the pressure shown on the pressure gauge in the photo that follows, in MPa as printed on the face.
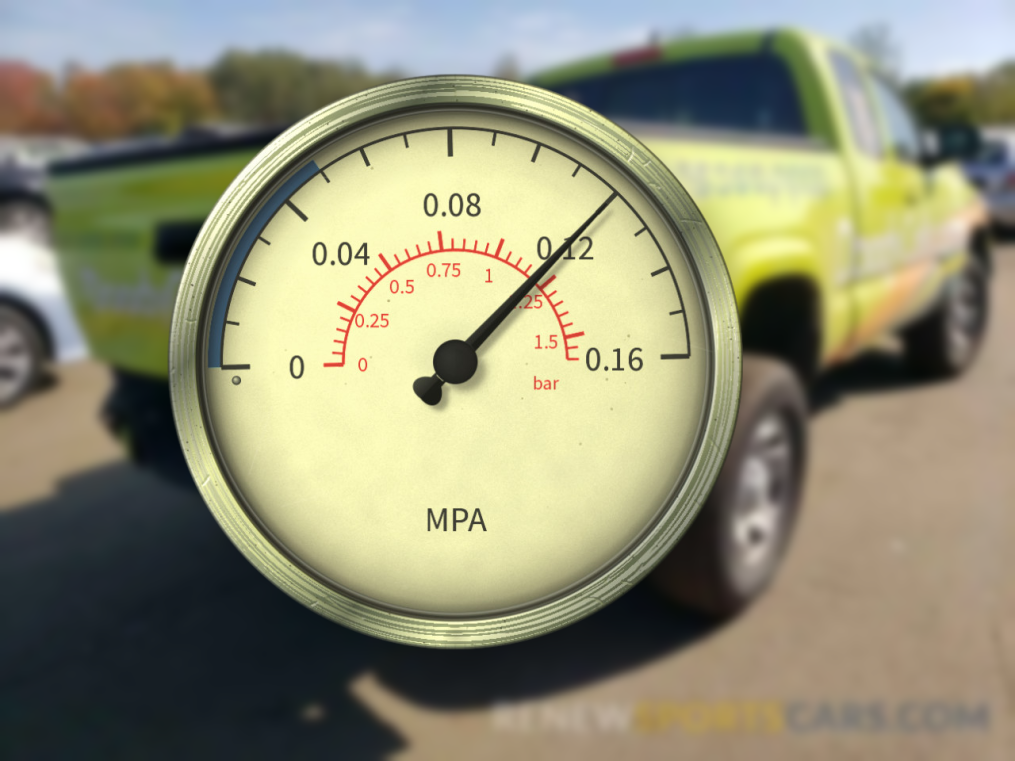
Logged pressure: 0.12 MPa
